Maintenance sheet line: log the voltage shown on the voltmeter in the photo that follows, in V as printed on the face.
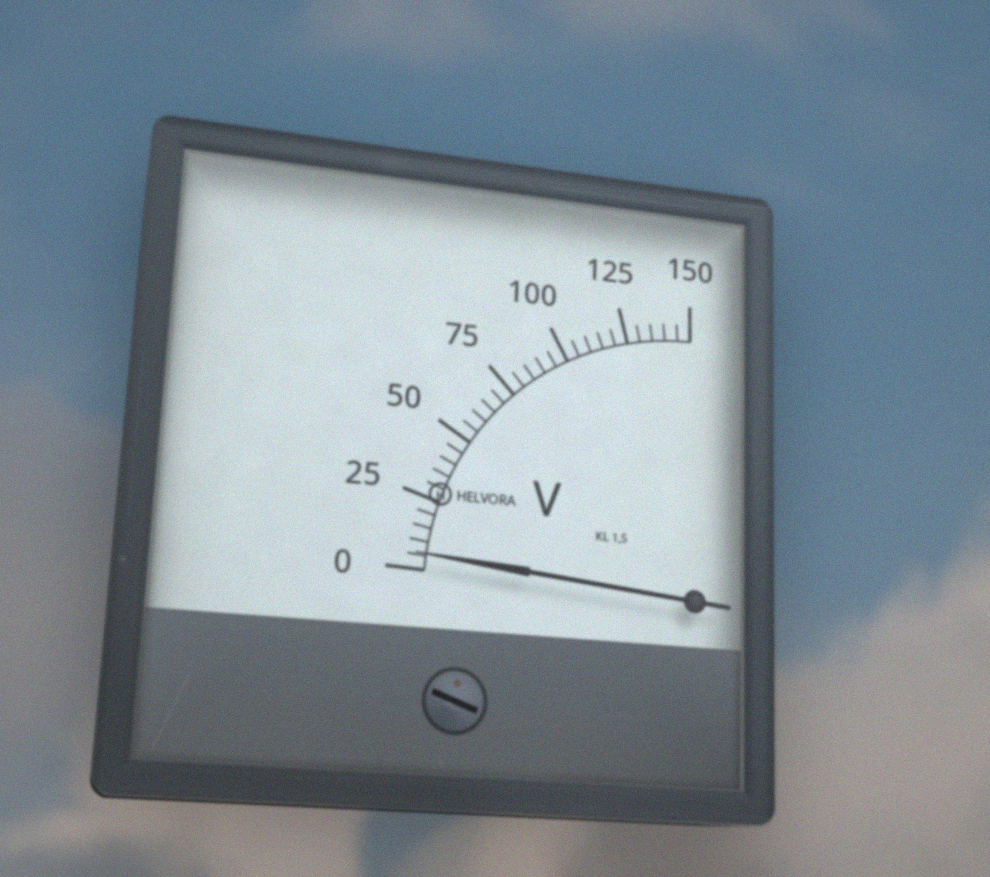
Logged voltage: 5 V
